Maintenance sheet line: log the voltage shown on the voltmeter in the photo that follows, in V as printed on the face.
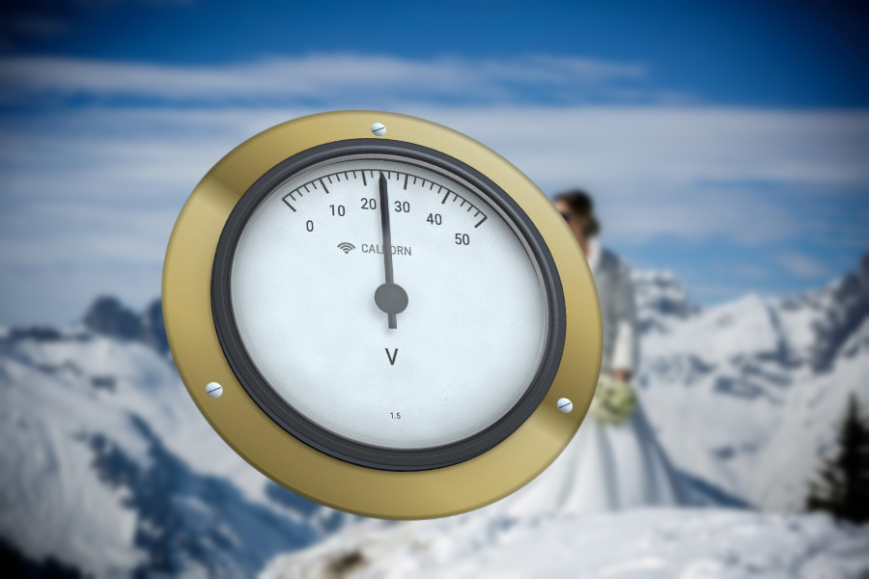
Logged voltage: 24 V
